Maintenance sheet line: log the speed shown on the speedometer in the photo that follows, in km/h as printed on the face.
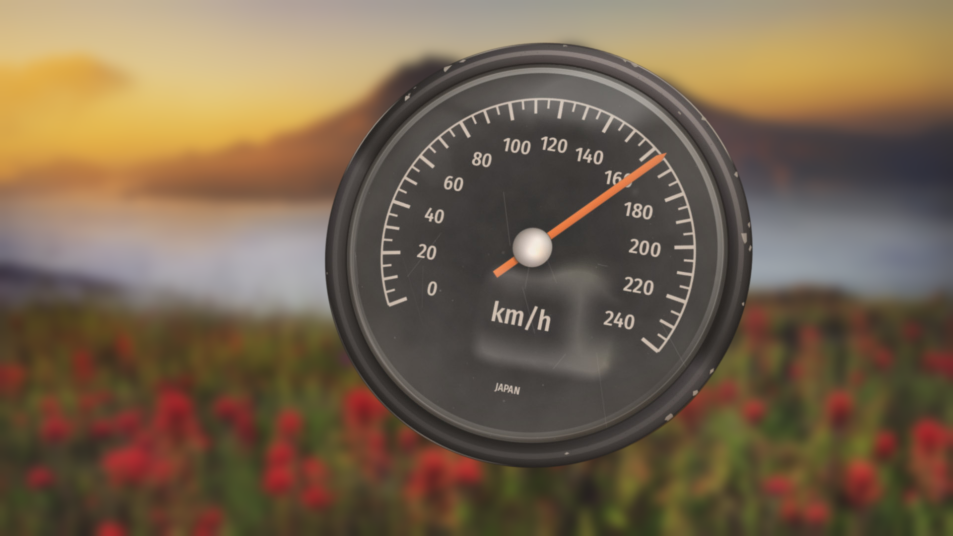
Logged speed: 165 km/h
